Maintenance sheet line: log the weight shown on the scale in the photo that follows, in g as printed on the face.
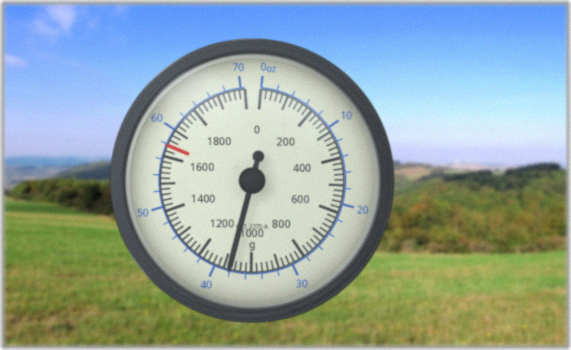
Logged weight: 1080 g
